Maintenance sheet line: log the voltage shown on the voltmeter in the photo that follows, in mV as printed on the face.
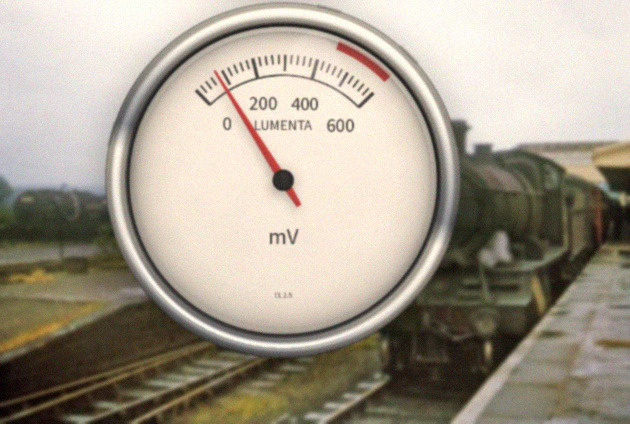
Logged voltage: 80 mV
